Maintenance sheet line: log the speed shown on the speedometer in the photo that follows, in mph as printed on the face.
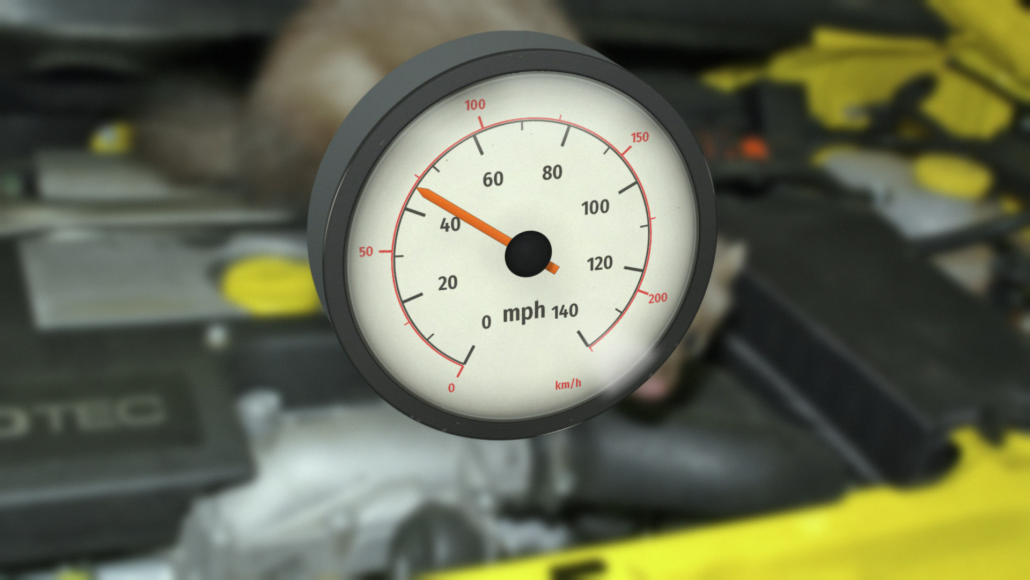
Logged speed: 45 mph
